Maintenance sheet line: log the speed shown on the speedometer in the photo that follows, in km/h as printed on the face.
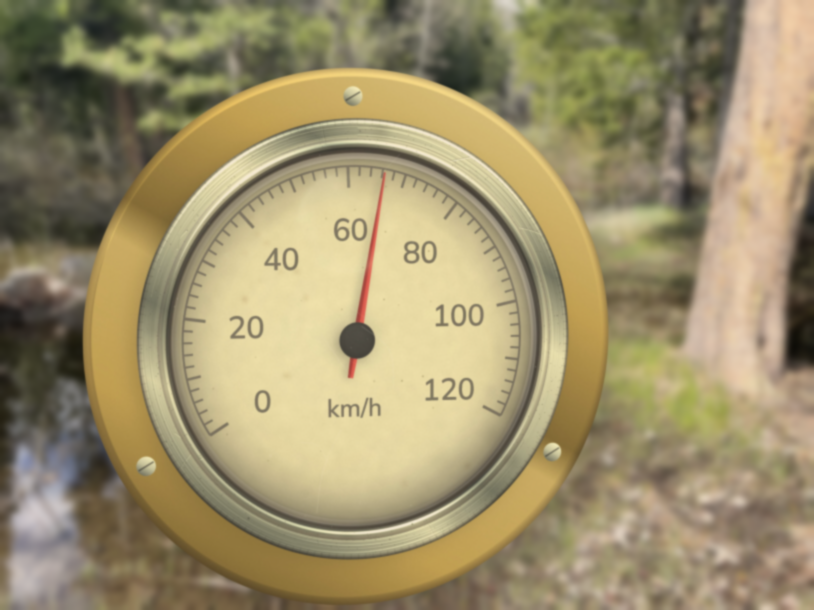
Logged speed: 66 km/h
